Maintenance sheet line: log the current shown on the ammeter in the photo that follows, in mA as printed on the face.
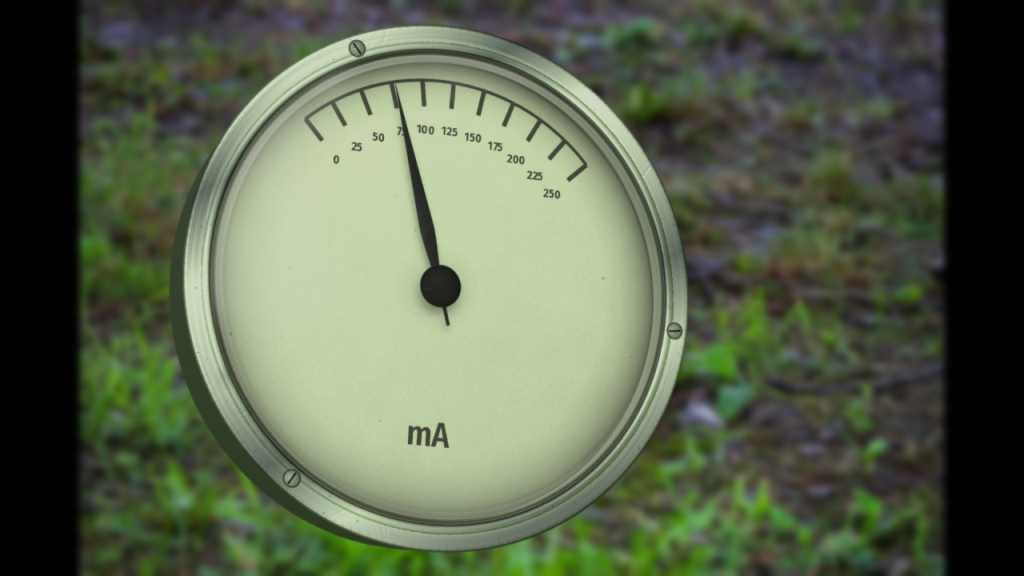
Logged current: 75 mA
